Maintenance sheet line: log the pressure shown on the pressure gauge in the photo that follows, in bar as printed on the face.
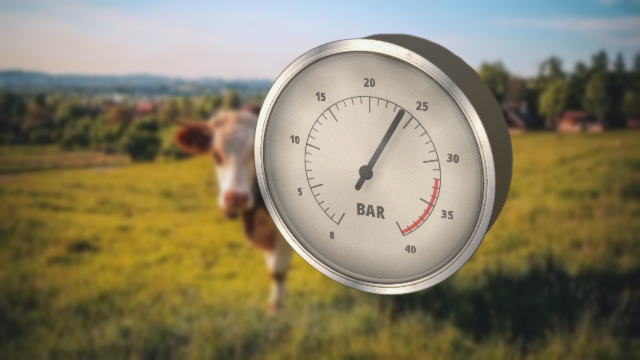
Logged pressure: 24 bar
